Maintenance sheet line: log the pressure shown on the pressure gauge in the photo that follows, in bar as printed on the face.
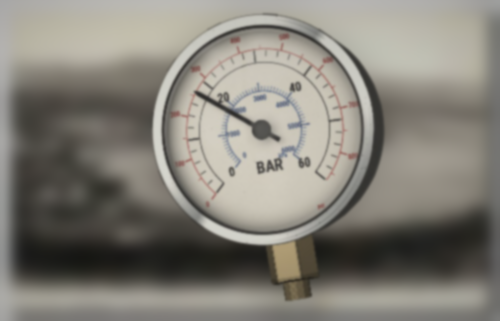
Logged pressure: 18 bar
